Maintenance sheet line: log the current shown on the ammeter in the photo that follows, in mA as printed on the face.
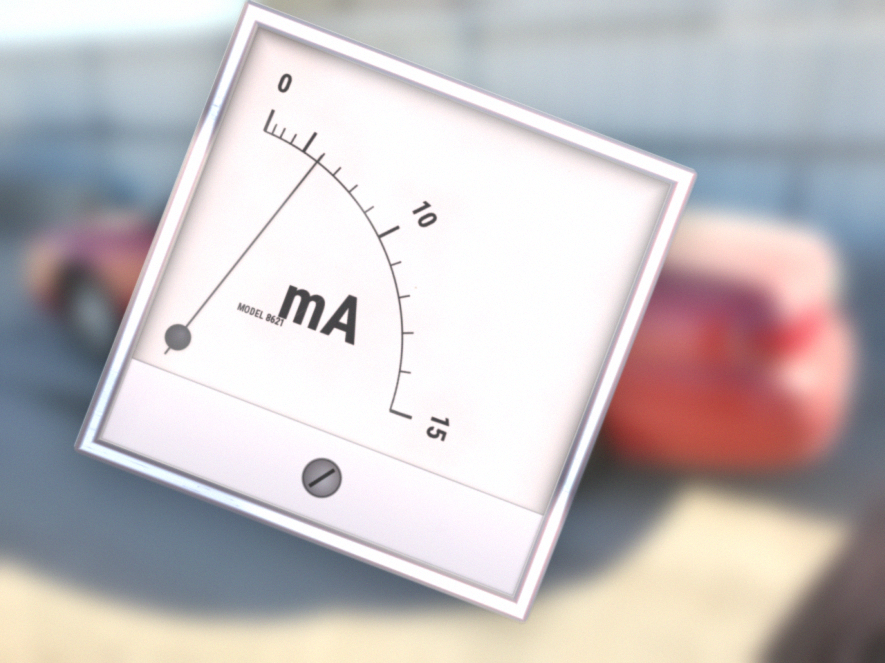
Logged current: 6 mA
